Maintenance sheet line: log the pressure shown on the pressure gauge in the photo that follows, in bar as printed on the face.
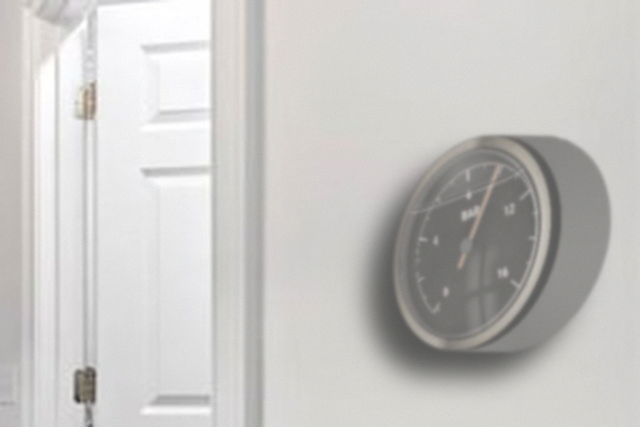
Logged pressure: 10 bar
